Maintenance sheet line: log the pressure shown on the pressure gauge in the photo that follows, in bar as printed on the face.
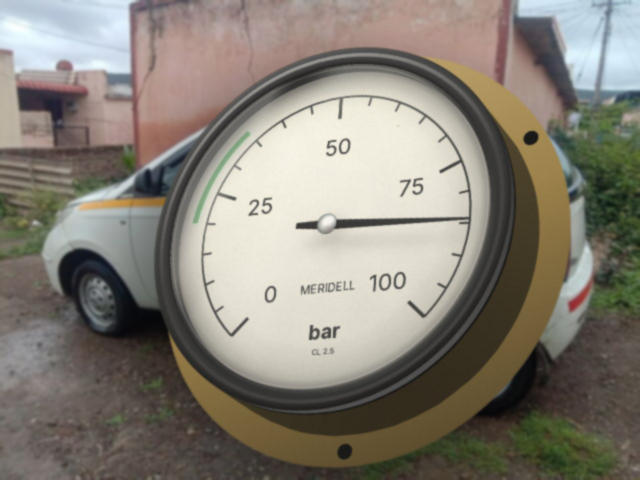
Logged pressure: 85 bar
